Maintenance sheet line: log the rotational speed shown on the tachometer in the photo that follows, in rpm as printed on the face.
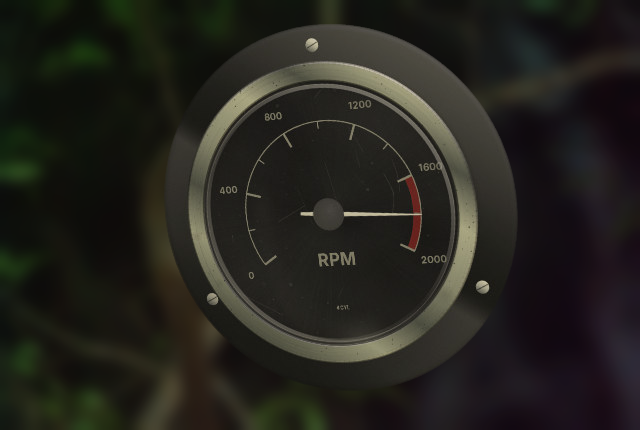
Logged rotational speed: 1800 rpm
